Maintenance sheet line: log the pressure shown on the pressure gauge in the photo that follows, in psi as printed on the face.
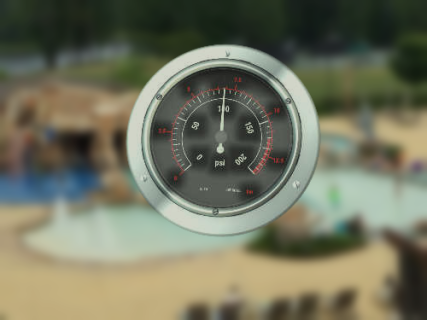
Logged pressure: 100 psi
